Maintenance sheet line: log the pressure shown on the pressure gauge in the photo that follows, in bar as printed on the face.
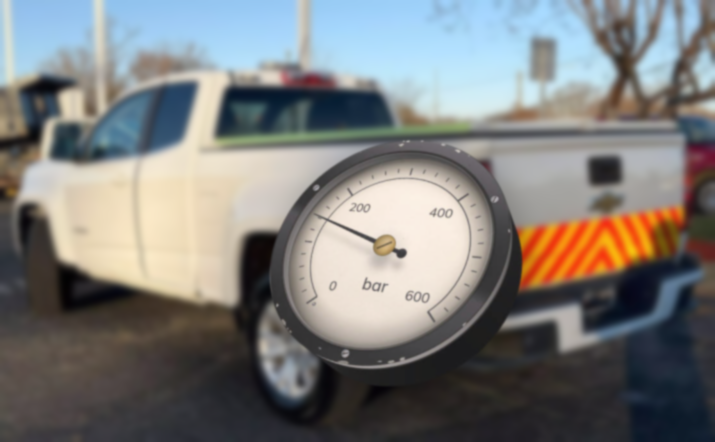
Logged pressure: 140 bar
